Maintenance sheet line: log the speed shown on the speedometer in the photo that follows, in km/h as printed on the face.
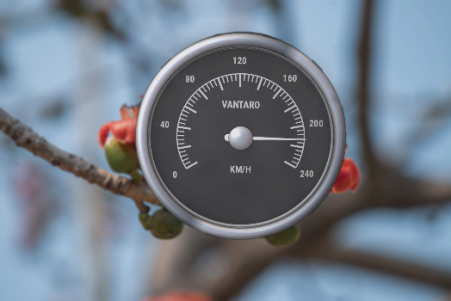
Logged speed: 212 km/h
